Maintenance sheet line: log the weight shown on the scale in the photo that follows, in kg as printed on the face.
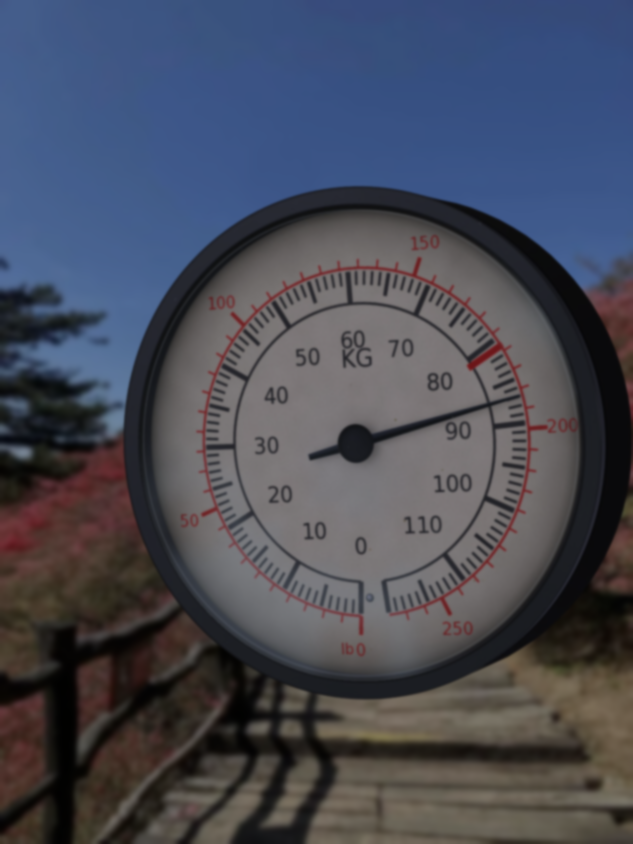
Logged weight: 87 kg
